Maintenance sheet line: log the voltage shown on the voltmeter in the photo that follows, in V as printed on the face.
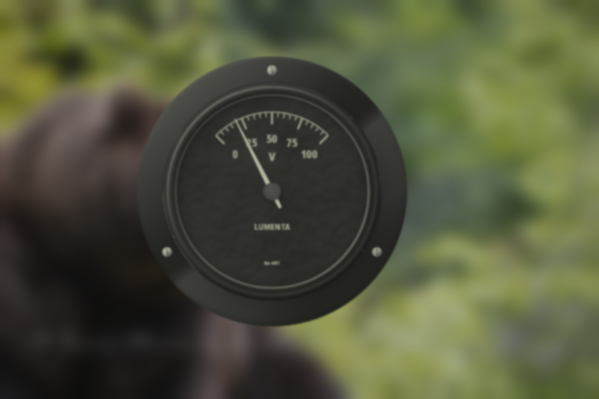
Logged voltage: 20 V
